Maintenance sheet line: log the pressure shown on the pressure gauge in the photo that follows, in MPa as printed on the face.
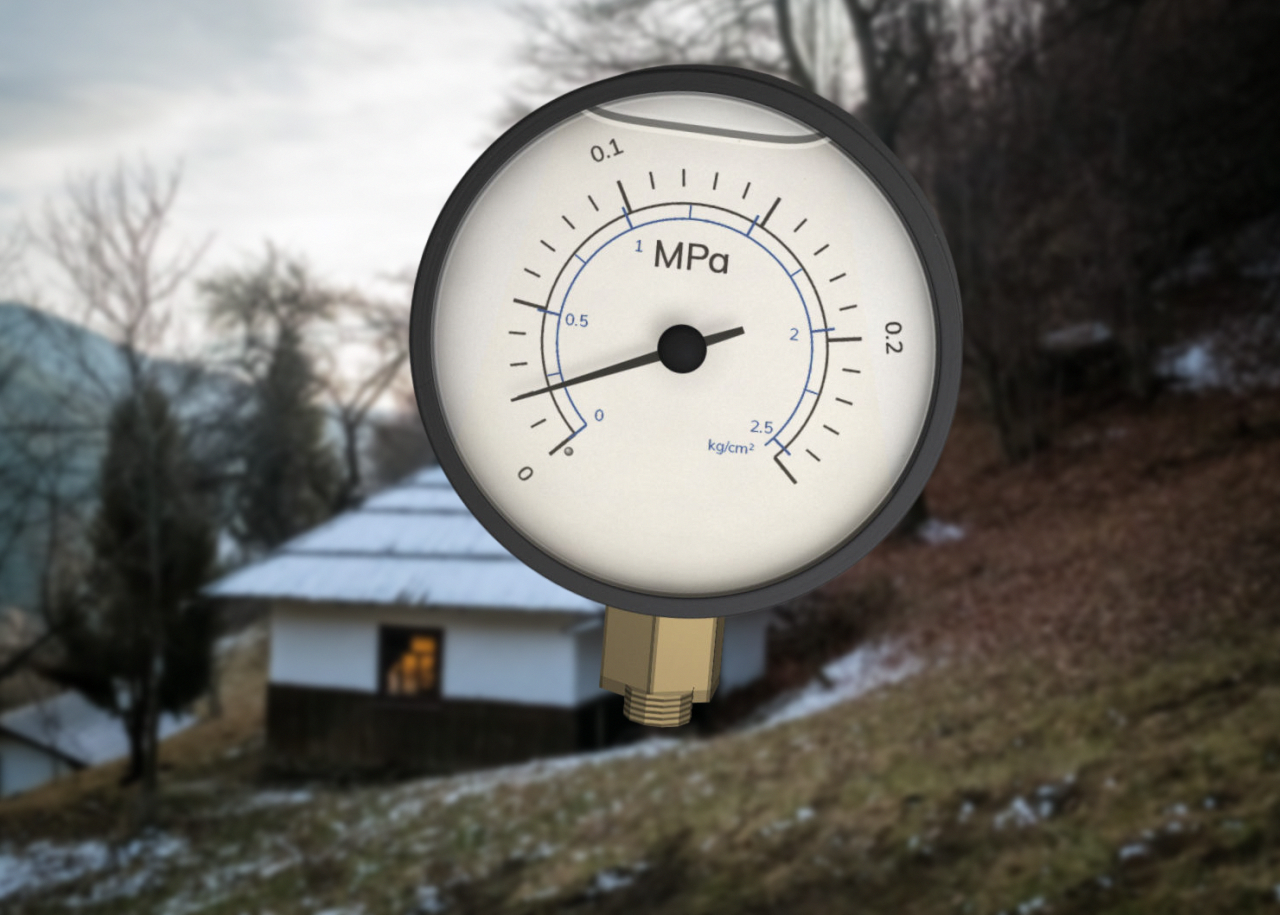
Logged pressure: 0.02 MPa
